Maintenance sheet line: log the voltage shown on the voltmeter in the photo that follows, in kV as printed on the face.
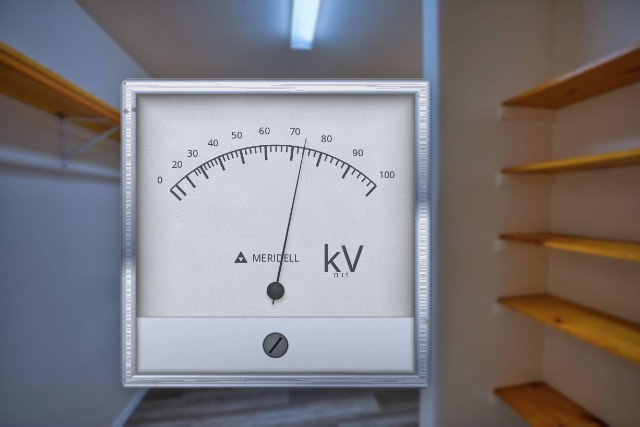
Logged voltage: 74 kV
